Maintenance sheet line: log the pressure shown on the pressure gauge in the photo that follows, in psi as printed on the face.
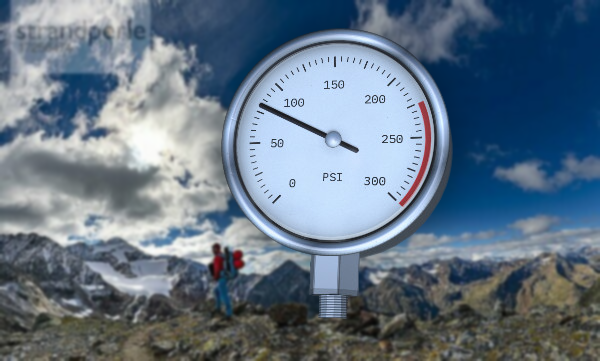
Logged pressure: 80 psi
